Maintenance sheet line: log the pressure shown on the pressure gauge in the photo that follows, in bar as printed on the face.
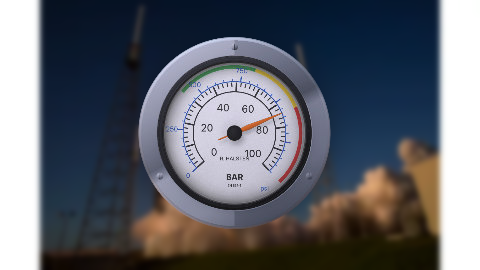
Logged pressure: 74 bar
